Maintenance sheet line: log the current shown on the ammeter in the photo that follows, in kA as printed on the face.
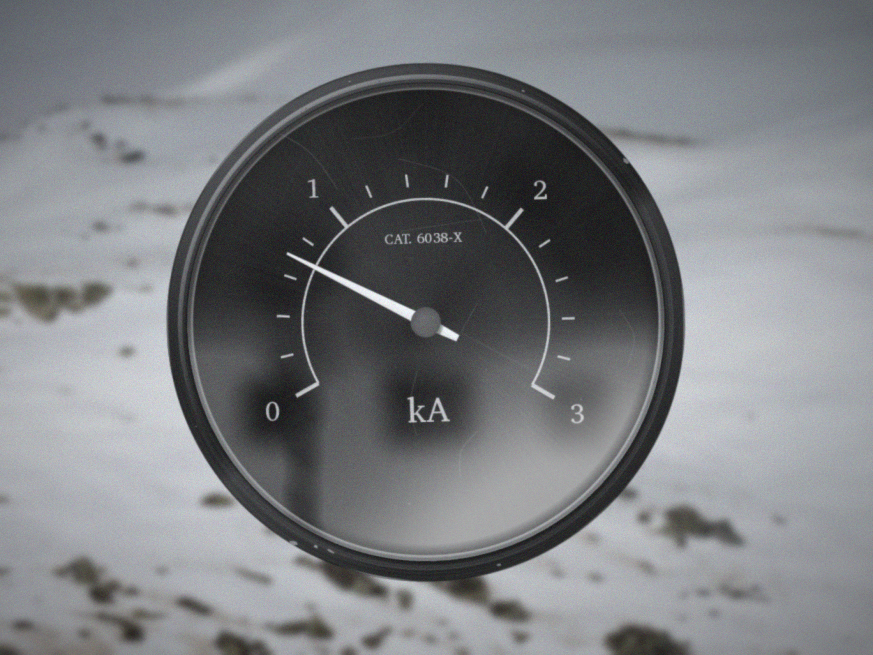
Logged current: 0.7 kA
